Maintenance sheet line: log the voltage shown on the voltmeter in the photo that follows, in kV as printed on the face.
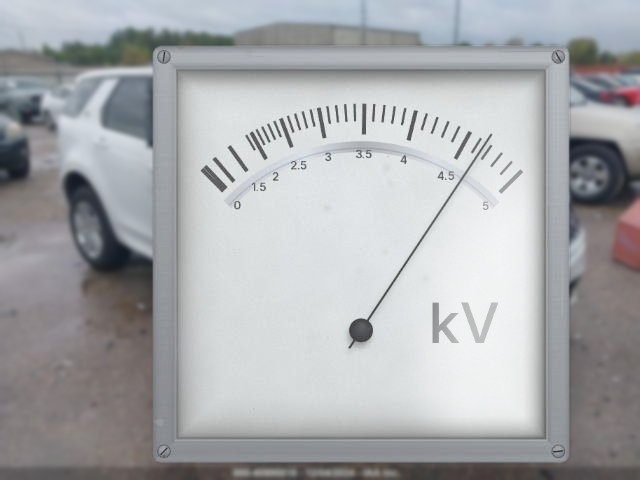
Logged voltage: 4.65 kV
